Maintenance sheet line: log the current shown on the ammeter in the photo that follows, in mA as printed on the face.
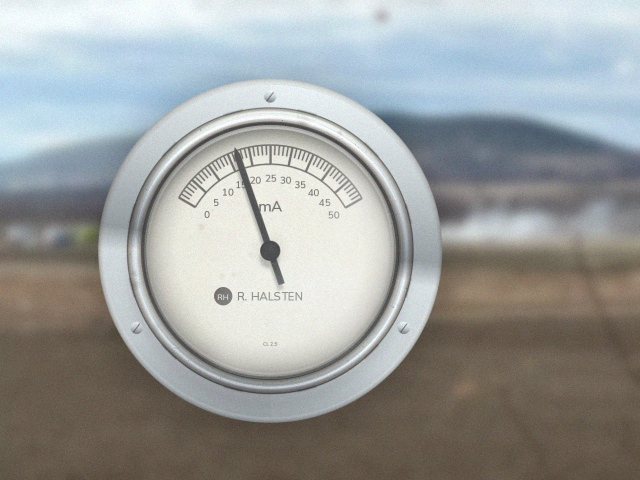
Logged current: 17 mA
